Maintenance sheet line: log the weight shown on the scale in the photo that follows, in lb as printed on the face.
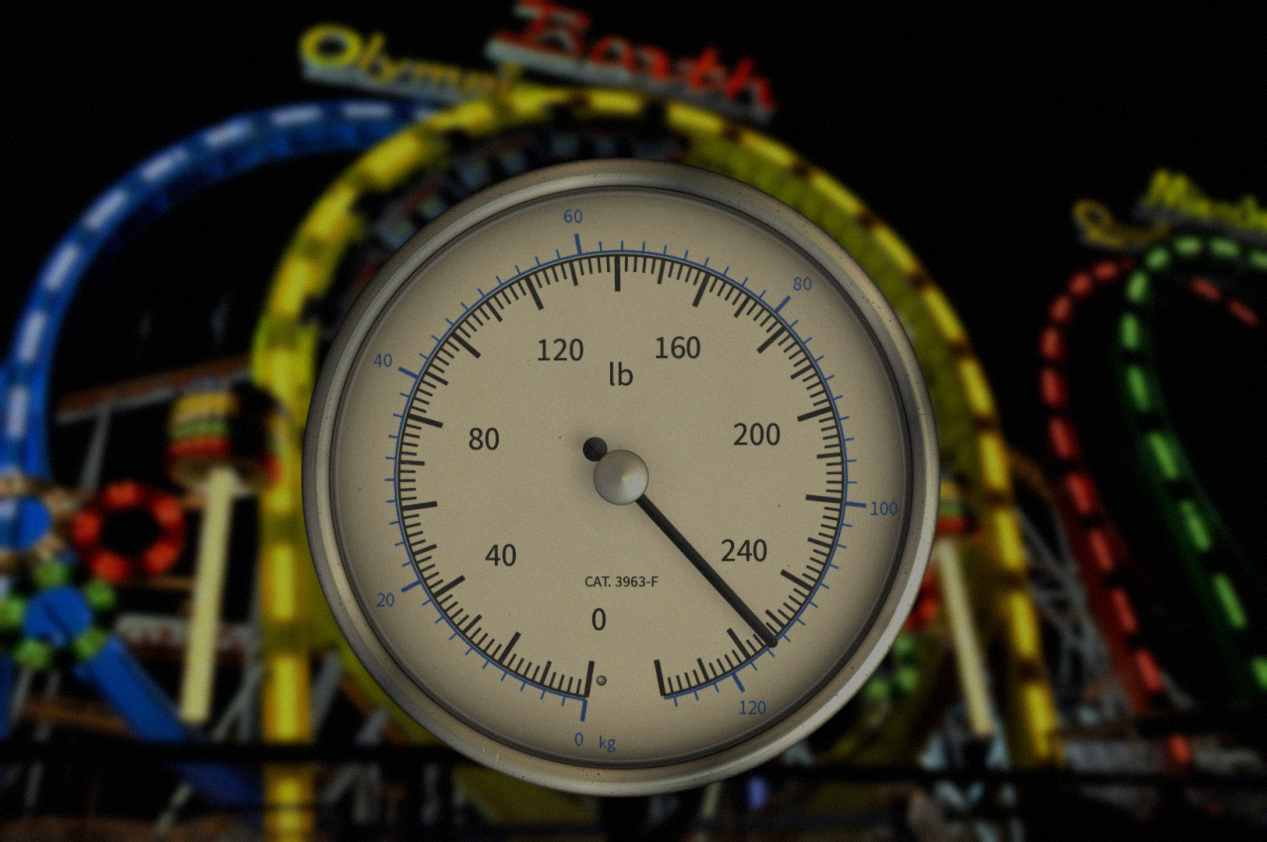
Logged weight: 254 lb
